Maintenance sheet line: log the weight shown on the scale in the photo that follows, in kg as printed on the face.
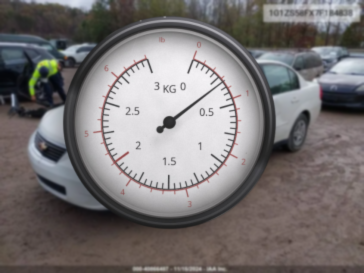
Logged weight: 0.3 kg
